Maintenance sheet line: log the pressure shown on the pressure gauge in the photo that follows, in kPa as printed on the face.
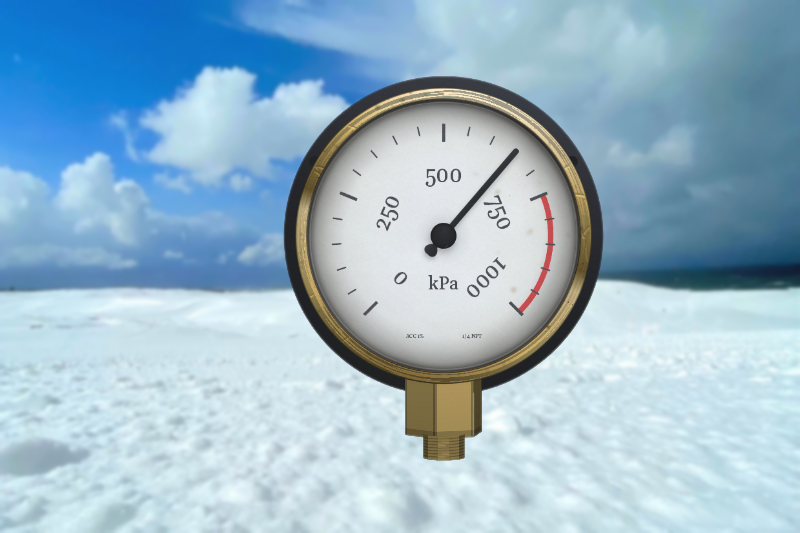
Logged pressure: 650 kPa
